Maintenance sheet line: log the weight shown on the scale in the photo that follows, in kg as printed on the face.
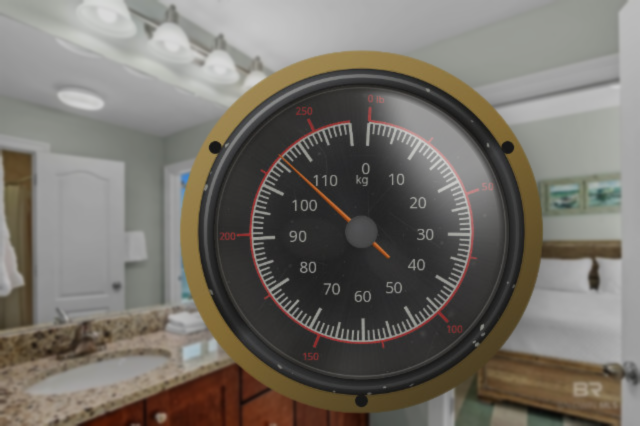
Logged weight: 106 kg
